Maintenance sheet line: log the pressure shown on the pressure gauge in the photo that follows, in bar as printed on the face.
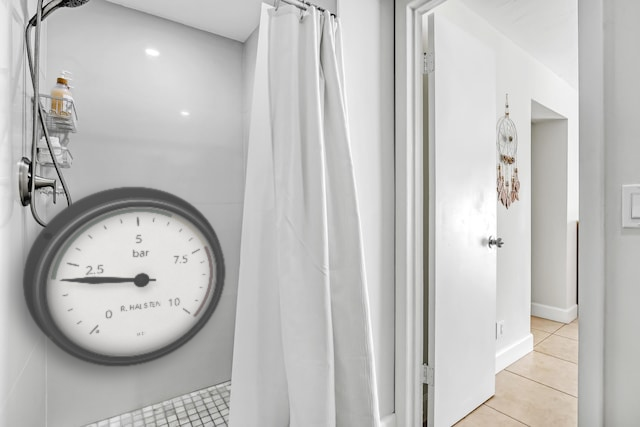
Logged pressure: 2 bar
